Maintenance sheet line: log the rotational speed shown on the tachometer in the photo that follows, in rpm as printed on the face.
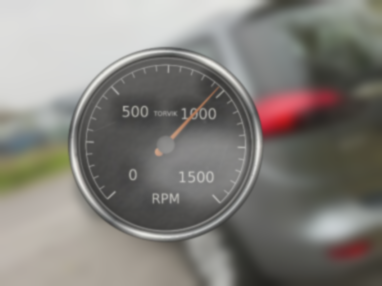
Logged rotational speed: 975 rpm
